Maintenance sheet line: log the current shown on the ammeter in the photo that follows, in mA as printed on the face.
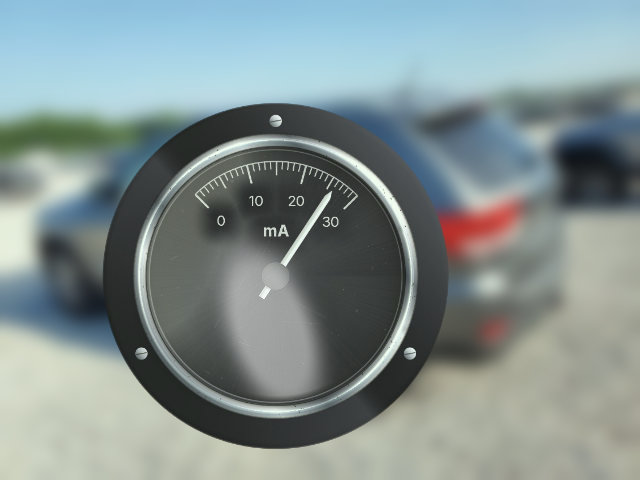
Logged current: 26 mA
